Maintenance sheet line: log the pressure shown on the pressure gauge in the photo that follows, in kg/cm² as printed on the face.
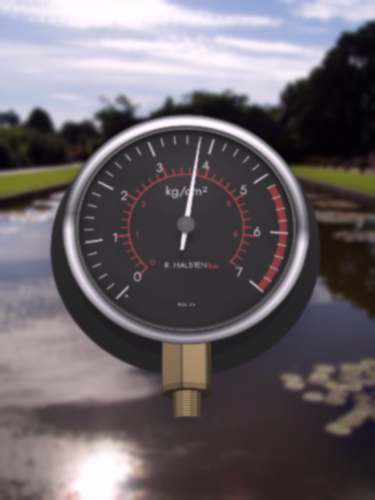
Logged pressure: 3.8 kg/cm²
